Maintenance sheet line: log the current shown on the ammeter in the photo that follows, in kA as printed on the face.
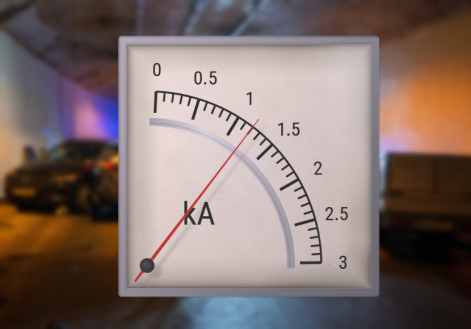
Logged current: 1.2 kA
